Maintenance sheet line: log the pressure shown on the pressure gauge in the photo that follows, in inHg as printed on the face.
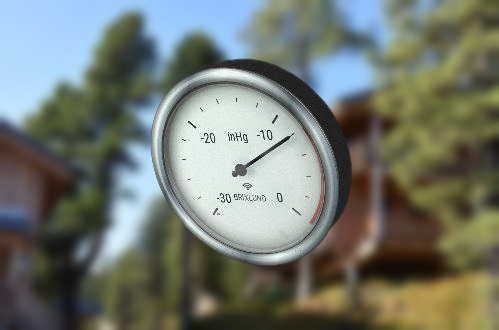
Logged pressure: -8 inHg
